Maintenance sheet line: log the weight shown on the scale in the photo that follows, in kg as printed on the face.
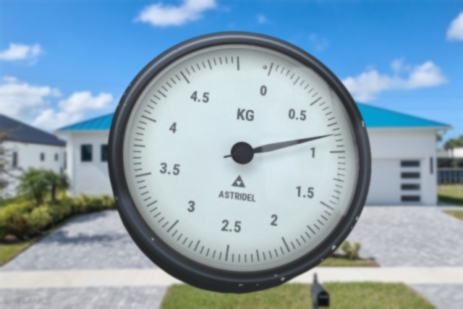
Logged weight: 0.85 kg
